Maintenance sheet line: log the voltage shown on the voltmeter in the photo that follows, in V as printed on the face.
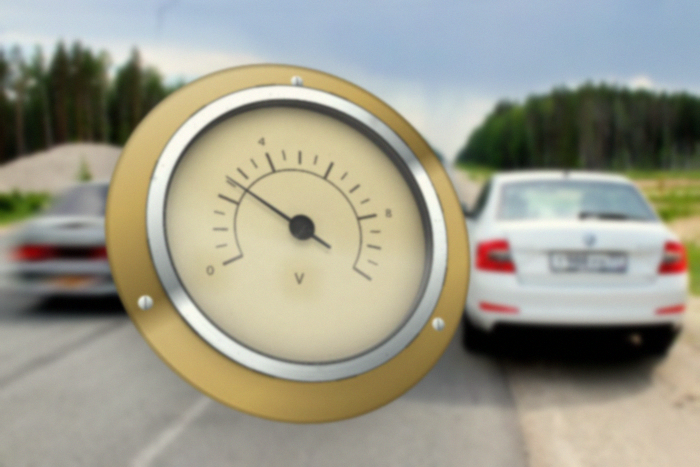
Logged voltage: 2.5 V
